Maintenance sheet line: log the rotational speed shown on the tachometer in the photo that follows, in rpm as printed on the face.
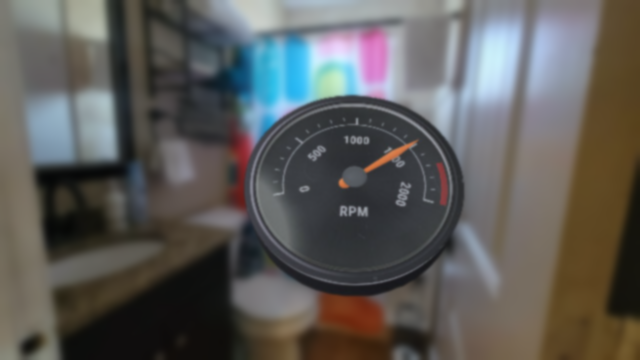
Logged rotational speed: 1500 rpm
